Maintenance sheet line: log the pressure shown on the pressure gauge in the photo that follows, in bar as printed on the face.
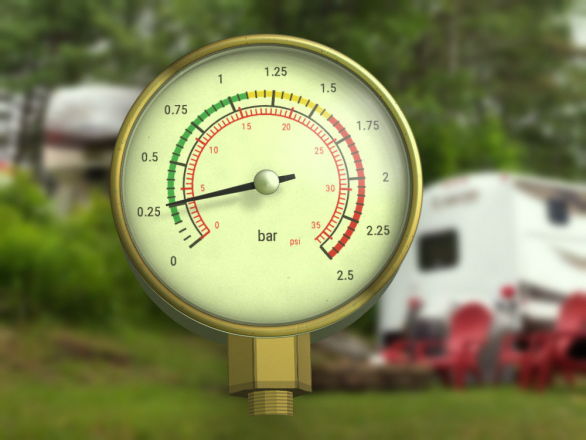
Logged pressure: 0.25 bar
